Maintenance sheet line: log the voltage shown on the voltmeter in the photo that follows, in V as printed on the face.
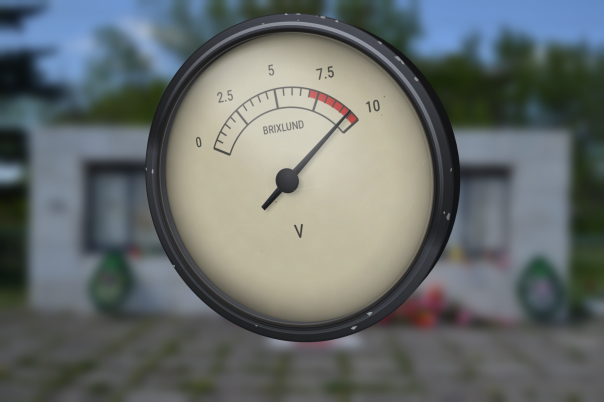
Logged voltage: 9.5 V
